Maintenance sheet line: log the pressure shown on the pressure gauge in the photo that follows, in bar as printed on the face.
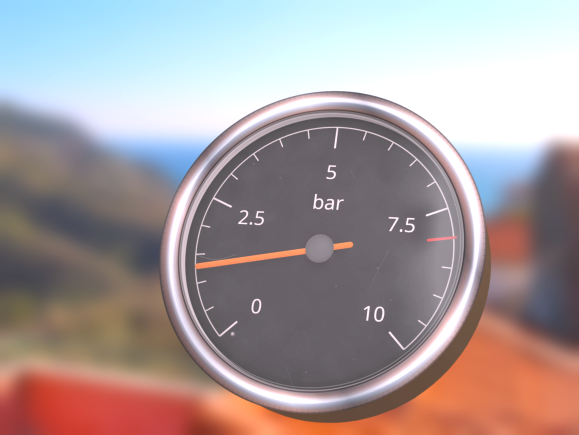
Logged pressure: 1.25 bar
